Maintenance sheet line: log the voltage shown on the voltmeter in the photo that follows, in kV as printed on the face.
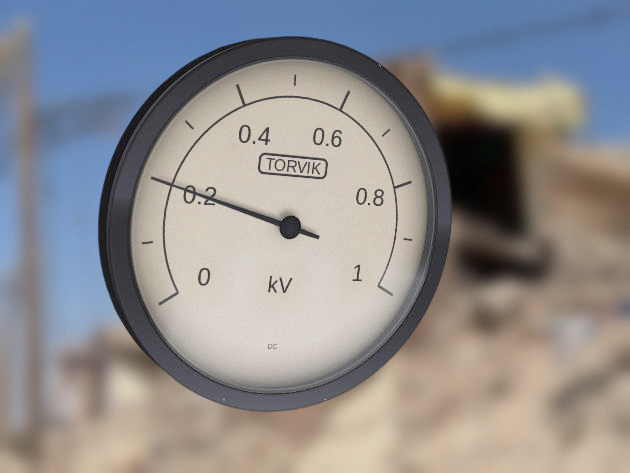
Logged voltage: 0.2 kV
